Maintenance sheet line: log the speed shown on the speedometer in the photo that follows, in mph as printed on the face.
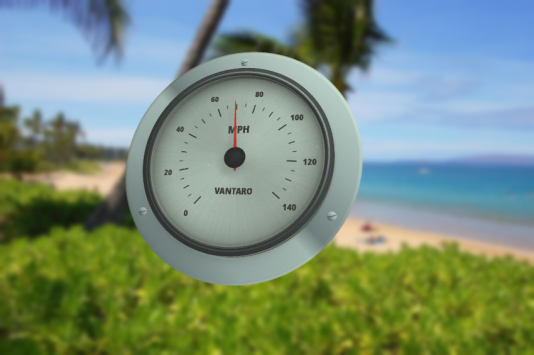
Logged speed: 70 mph
